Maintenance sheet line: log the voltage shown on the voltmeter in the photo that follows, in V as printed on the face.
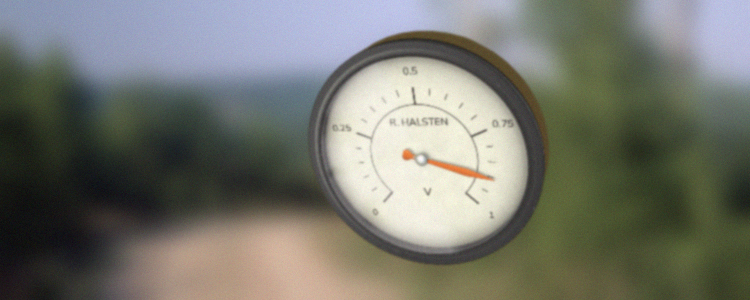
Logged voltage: 0.9 V
